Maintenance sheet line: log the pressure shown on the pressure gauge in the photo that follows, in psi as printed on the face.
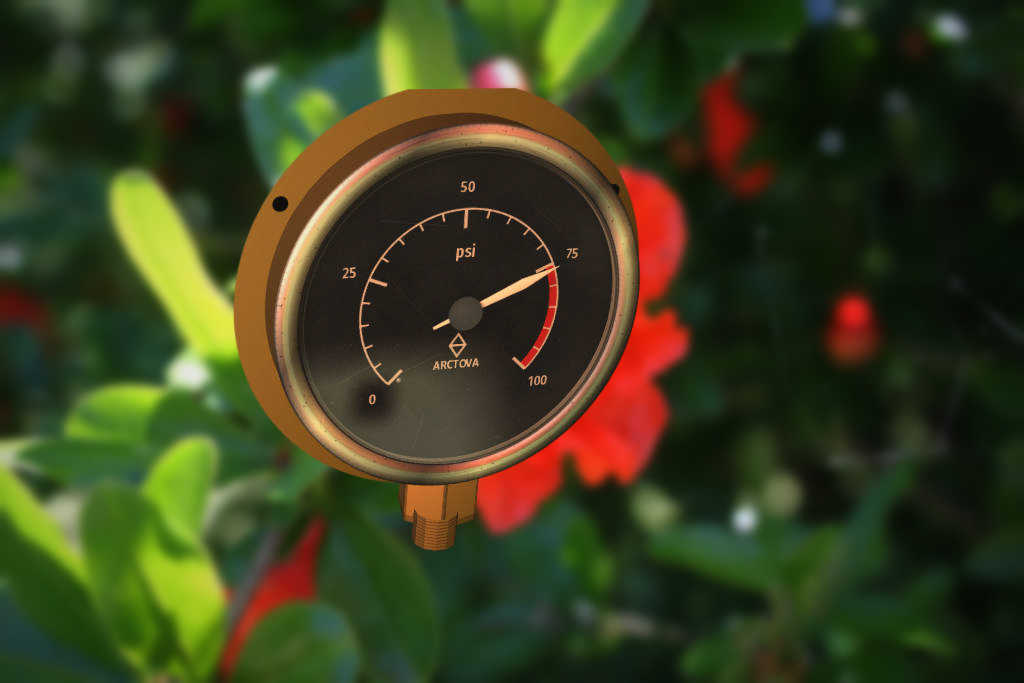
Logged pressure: 75 psi
